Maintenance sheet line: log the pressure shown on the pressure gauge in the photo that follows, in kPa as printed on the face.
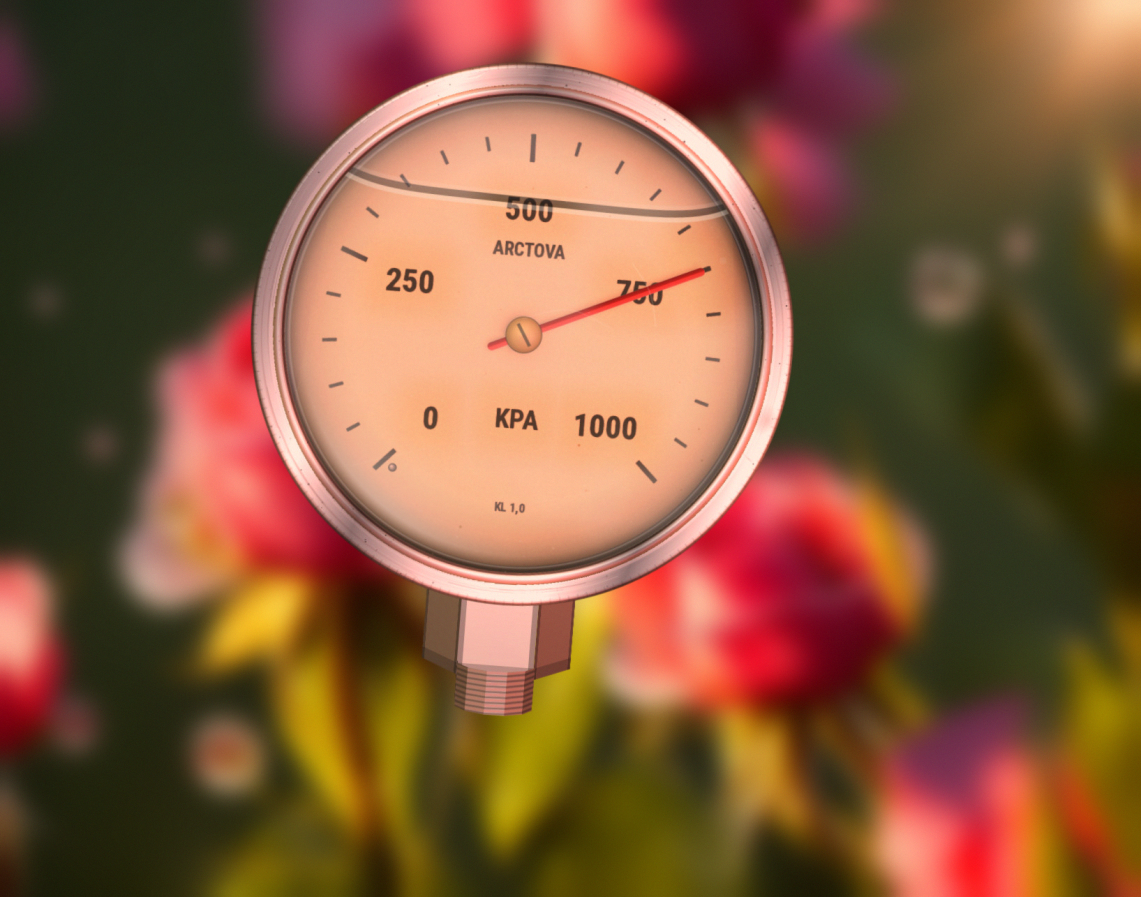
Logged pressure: 750 kPa
